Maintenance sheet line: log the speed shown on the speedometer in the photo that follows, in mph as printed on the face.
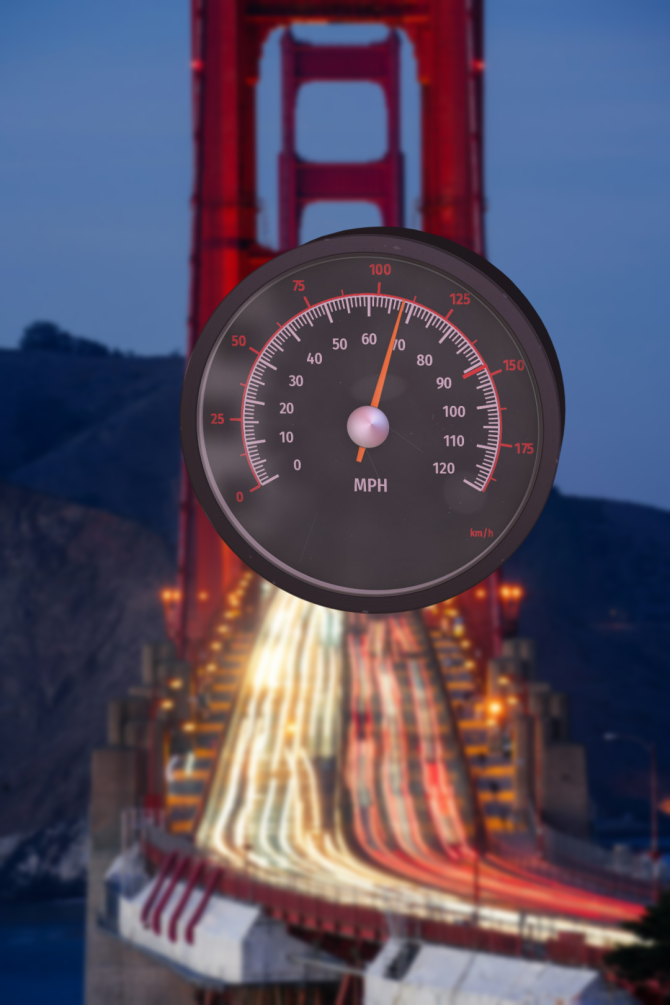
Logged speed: 68 mph
